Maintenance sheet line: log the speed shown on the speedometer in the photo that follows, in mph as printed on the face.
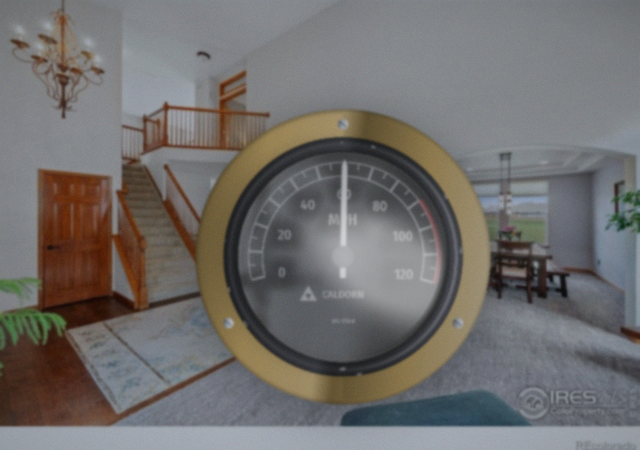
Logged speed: 60 mph
